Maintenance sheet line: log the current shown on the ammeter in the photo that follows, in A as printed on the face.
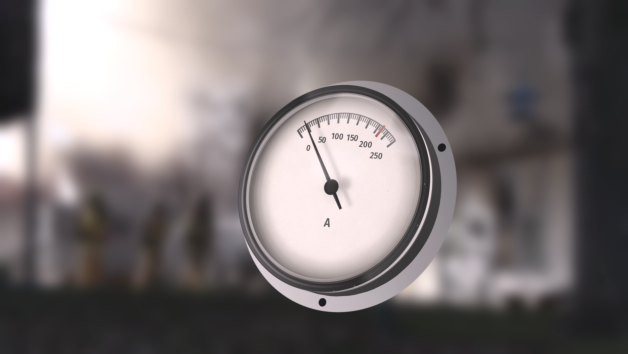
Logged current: 25 A
